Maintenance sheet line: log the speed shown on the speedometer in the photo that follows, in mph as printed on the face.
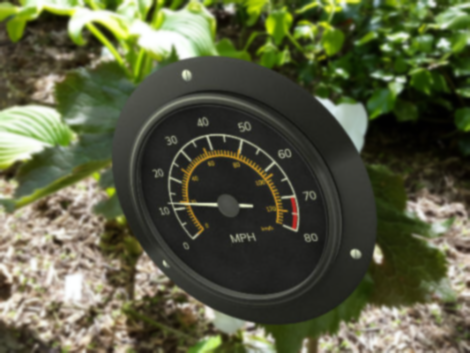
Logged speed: 12.5 mph
